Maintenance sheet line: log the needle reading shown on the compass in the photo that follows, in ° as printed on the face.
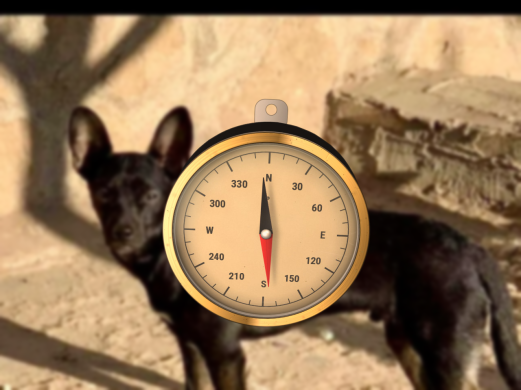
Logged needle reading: 175 °
